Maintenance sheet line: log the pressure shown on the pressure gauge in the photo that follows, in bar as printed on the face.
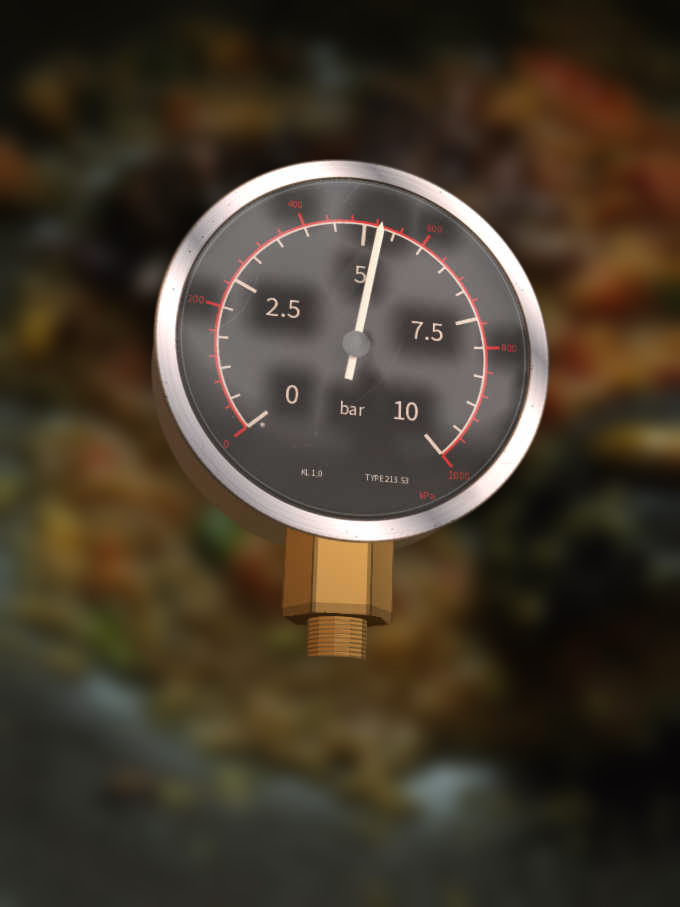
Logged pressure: 5.25 bar
